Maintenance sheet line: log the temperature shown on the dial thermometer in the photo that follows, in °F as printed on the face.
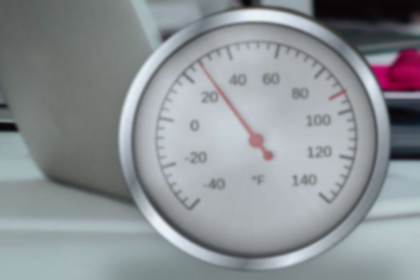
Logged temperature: 28 °F
